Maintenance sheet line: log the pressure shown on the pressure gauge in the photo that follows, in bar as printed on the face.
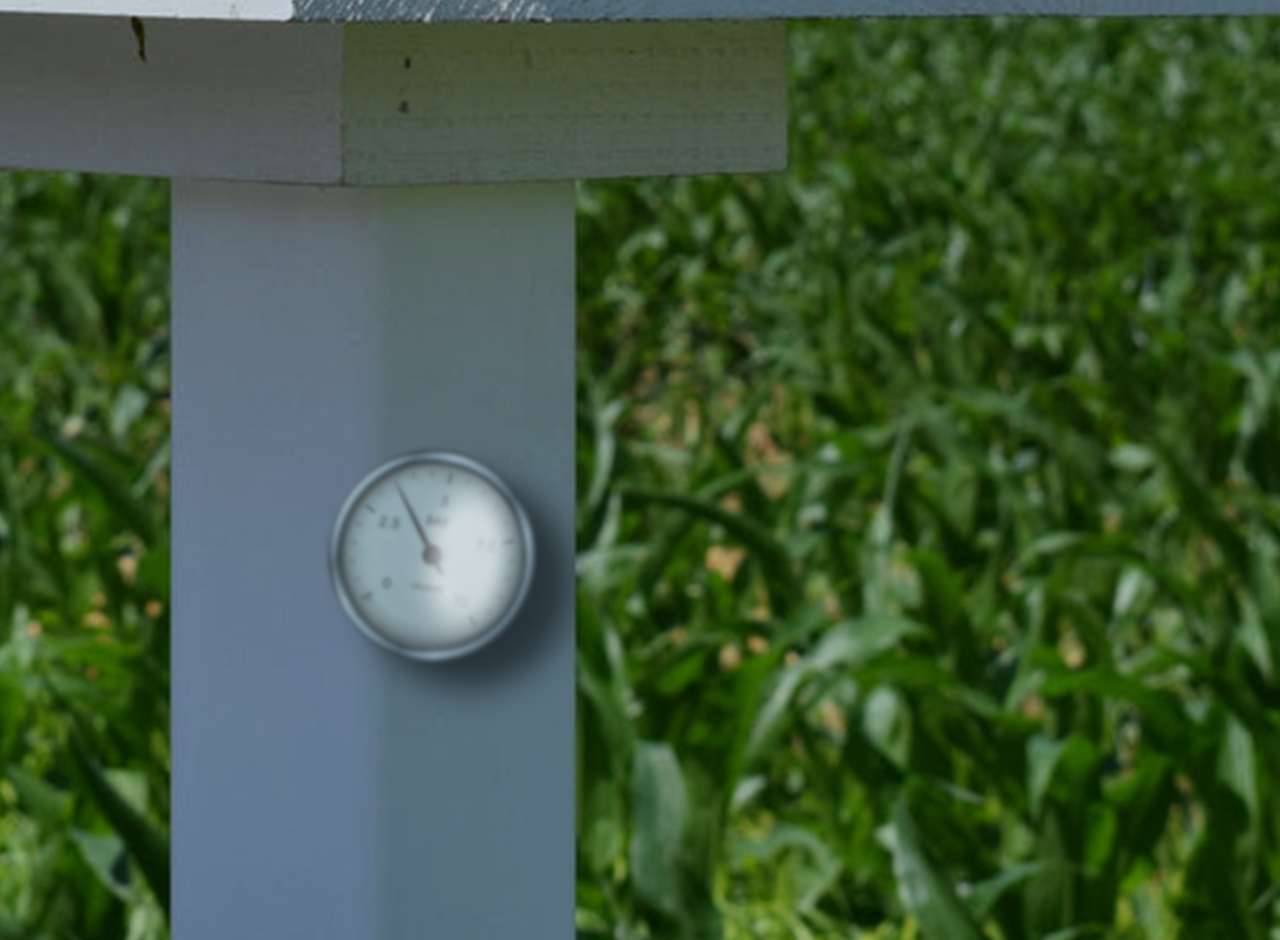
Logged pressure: 3.5 bar
